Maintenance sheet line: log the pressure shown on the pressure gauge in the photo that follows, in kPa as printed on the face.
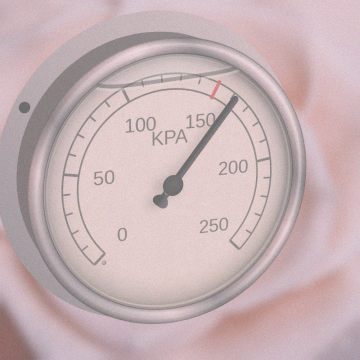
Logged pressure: 160 kPa
